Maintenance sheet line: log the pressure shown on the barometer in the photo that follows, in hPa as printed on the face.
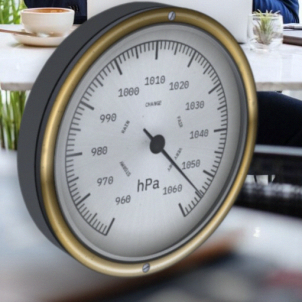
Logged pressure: 1055 hPa
